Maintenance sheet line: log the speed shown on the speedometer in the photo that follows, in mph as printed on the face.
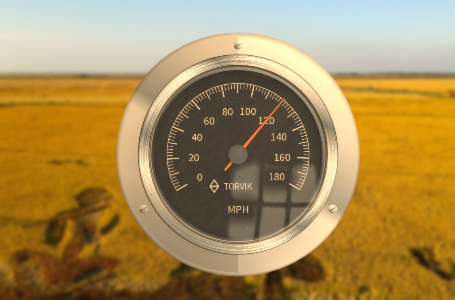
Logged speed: 120 mph
